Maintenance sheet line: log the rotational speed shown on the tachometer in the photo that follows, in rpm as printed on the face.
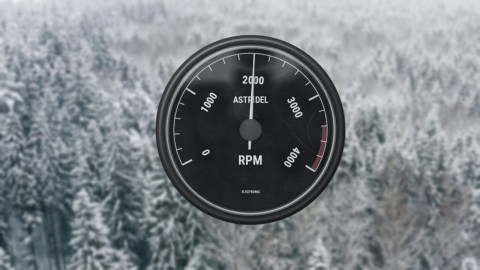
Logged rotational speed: 2000 rpm
